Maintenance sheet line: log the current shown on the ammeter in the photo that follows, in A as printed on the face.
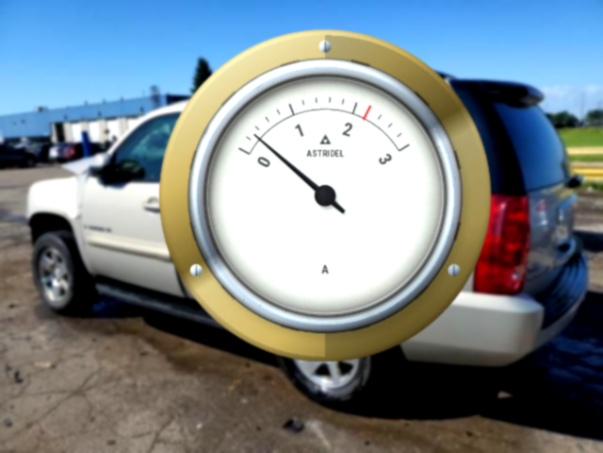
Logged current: 0.3 A
